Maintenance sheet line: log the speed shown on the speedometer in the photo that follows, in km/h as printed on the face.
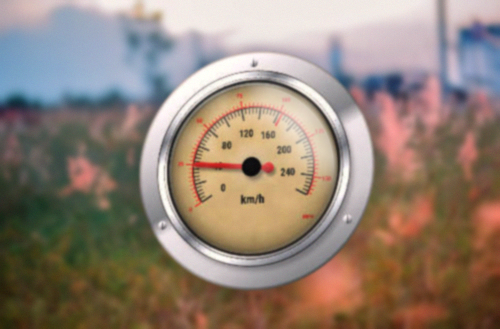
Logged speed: 40 km/h
